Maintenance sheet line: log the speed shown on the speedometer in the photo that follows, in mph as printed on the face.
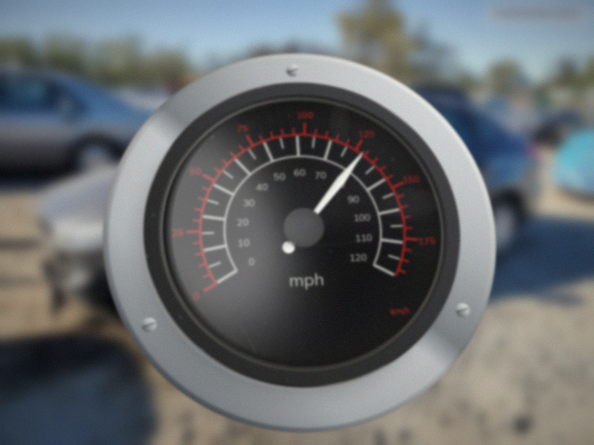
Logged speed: 80 mph
